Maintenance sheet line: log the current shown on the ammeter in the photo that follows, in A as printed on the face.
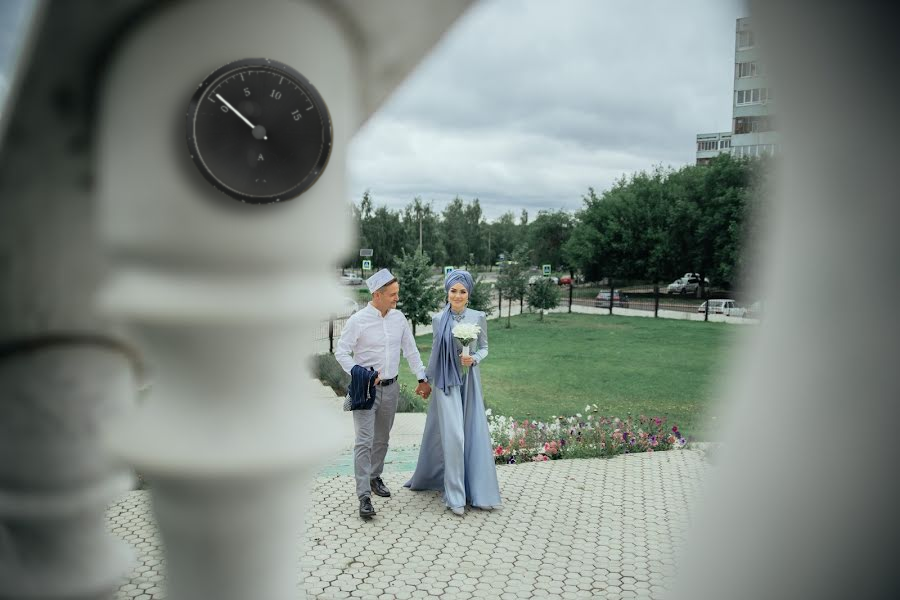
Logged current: 1 A
